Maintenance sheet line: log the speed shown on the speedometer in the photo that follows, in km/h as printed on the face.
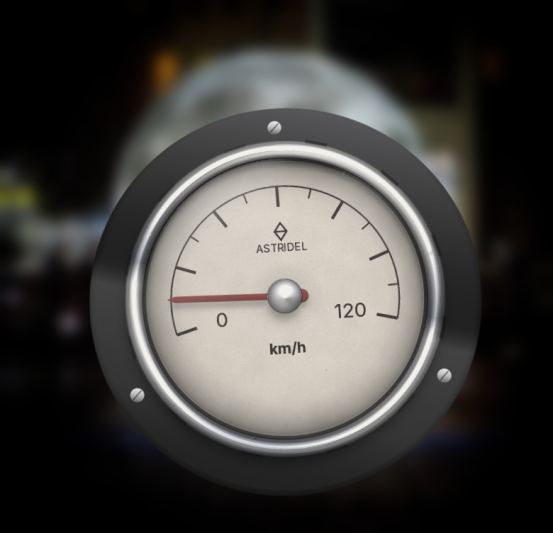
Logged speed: 10 km/h
